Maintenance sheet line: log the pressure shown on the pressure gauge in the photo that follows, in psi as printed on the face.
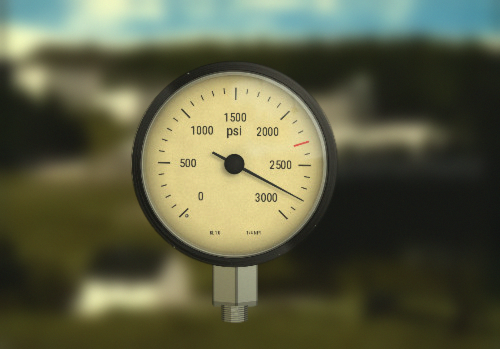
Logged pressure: 2800 psi
